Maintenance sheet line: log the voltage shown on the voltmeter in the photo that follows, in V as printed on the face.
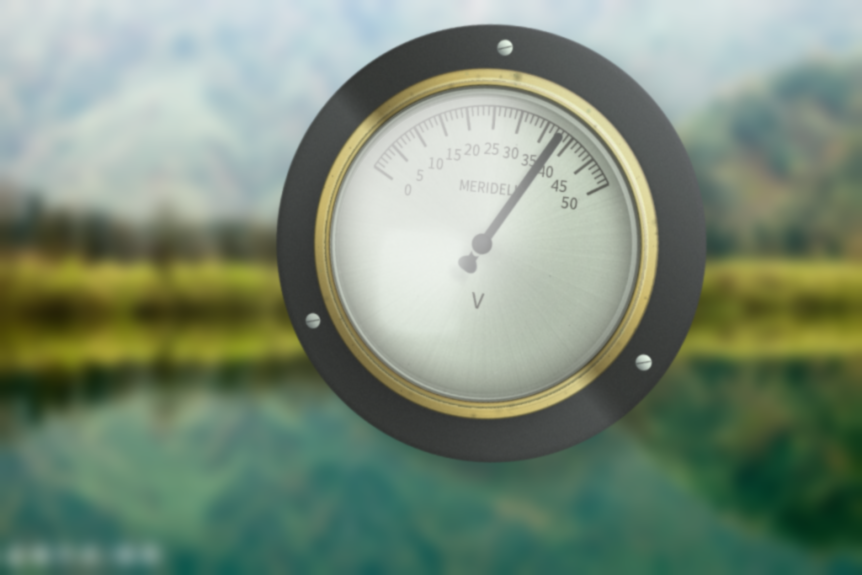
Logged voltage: 38 V
